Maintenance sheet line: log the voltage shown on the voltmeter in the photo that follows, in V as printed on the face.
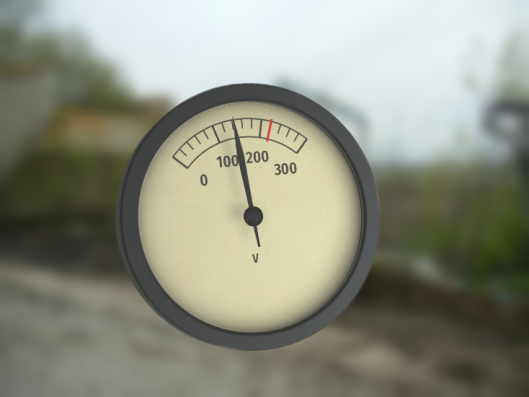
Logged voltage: 140 V
